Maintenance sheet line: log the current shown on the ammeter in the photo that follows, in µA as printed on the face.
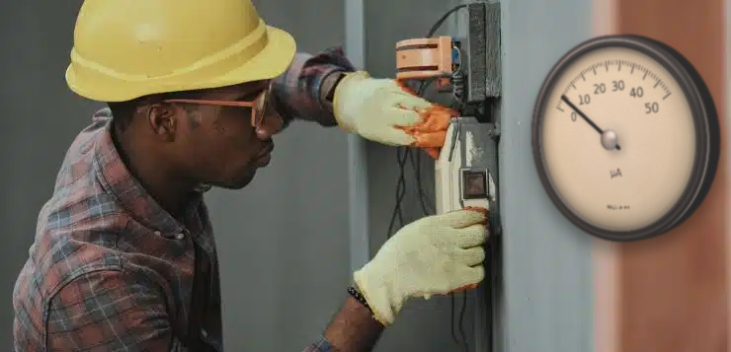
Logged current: 5 µA
